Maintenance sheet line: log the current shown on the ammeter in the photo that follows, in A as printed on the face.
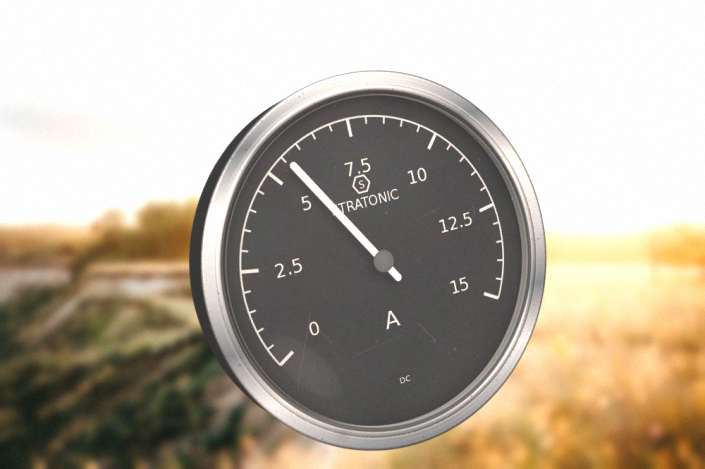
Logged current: 5.5 A
